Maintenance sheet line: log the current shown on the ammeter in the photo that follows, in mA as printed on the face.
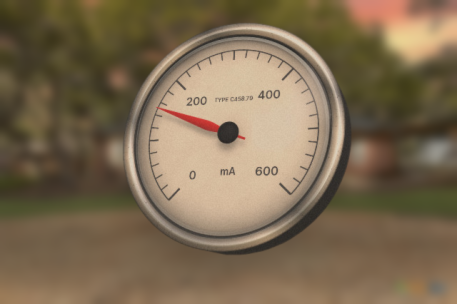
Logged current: 150 mA
